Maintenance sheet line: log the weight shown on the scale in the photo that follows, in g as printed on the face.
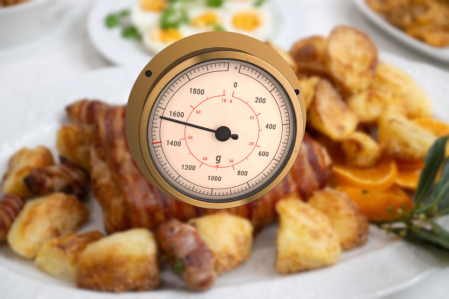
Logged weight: 1560 g
